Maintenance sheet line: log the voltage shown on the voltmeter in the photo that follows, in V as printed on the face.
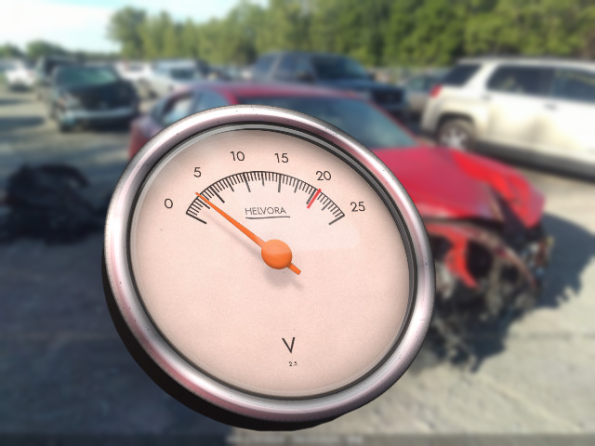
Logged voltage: 2.5 V
